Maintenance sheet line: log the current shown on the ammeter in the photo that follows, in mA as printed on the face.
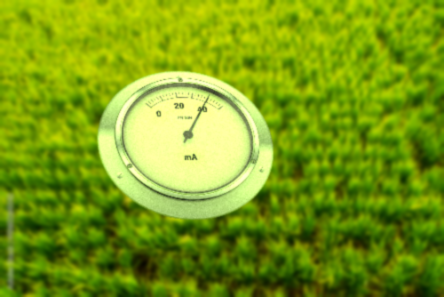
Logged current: 40 mA
